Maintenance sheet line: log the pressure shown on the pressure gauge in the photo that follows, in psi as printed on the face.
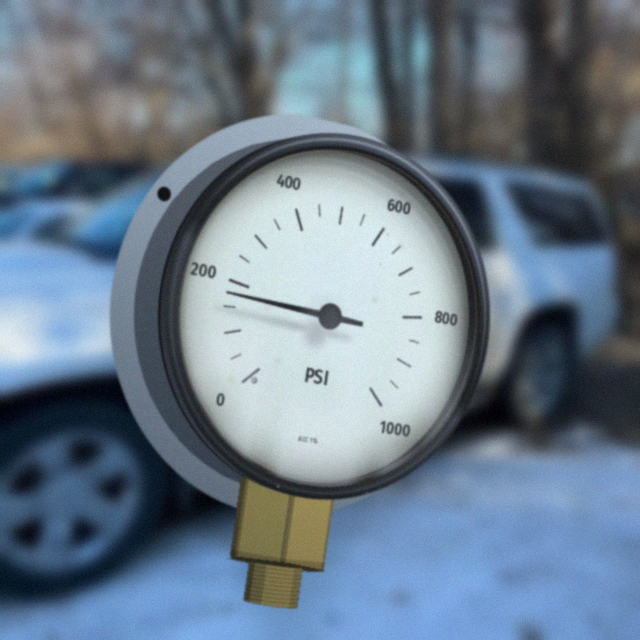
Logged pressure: 175 psi
